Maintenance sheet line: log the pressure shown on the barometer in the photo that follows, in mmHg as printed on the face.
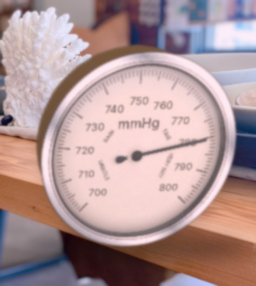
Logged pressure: 780 mmHg
